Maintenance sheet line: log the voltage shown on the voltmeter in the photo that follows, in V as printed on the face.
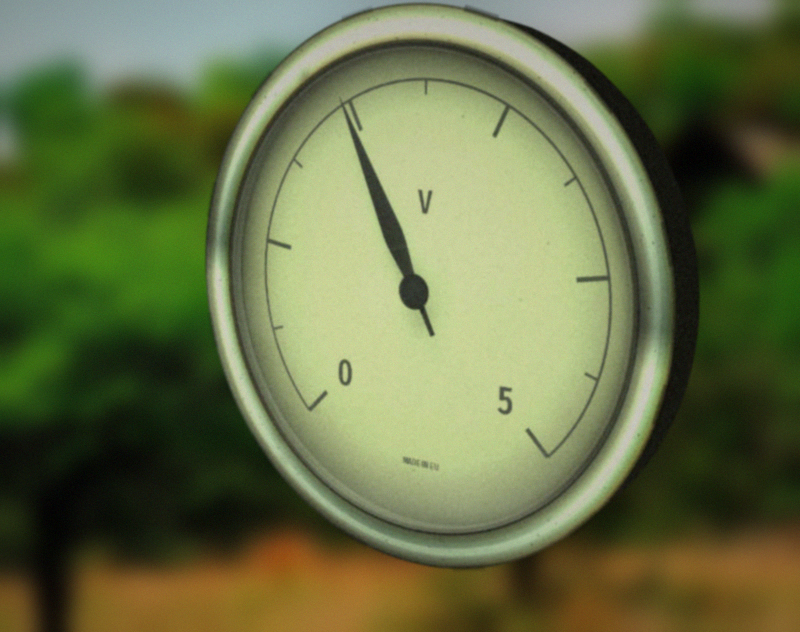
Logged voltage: 2 V
